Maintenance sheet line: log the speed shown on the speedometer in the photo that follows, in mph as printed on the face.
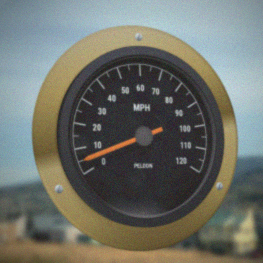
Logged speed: 5 mph
